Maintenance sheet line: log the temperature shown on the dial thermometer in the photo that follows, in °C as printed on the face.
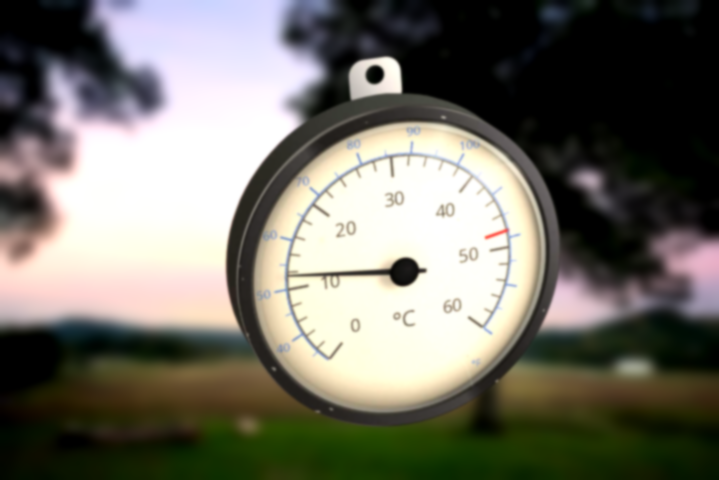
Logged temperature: 12 °C
